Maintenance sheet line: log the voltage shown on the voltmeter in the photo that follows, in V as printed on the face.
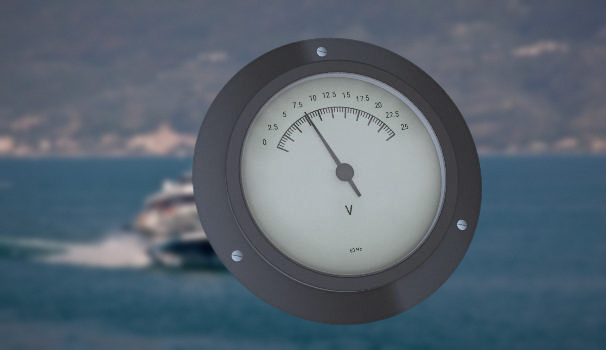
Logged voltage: 7.5 V
